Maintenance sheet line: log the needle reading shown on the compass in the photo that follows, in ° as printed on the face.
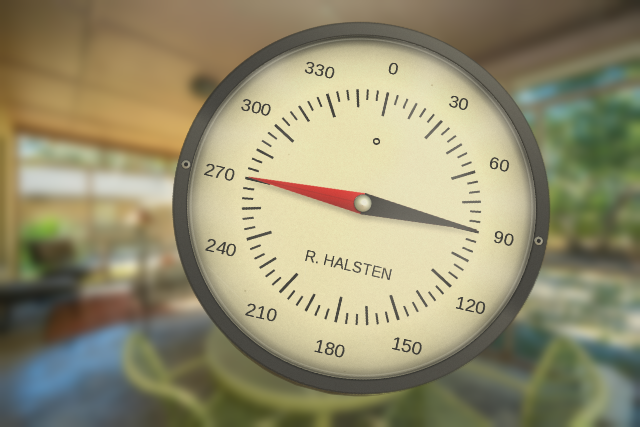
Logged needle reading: 270 °
